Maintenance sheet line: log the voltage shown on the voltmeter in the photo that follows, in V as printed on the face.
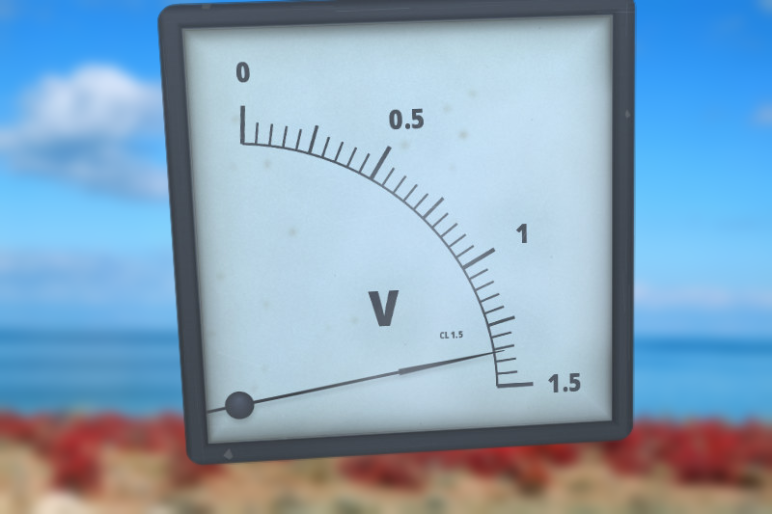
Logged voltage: 1.35 V
